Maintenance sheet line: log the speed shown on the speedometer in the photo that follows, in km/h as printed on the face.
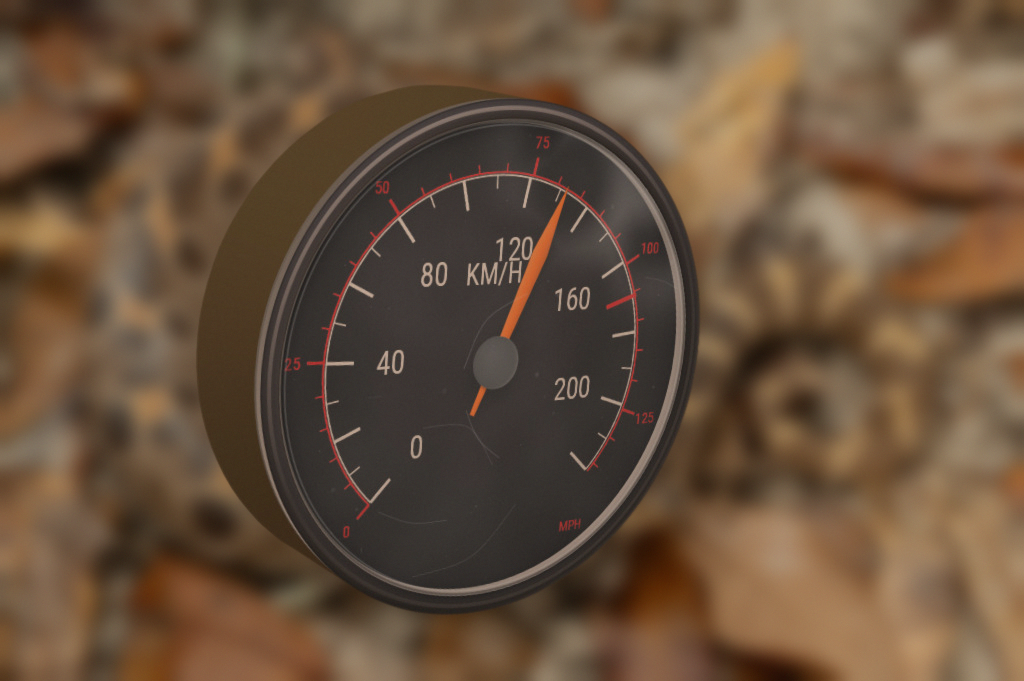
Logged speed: 130 km/h
